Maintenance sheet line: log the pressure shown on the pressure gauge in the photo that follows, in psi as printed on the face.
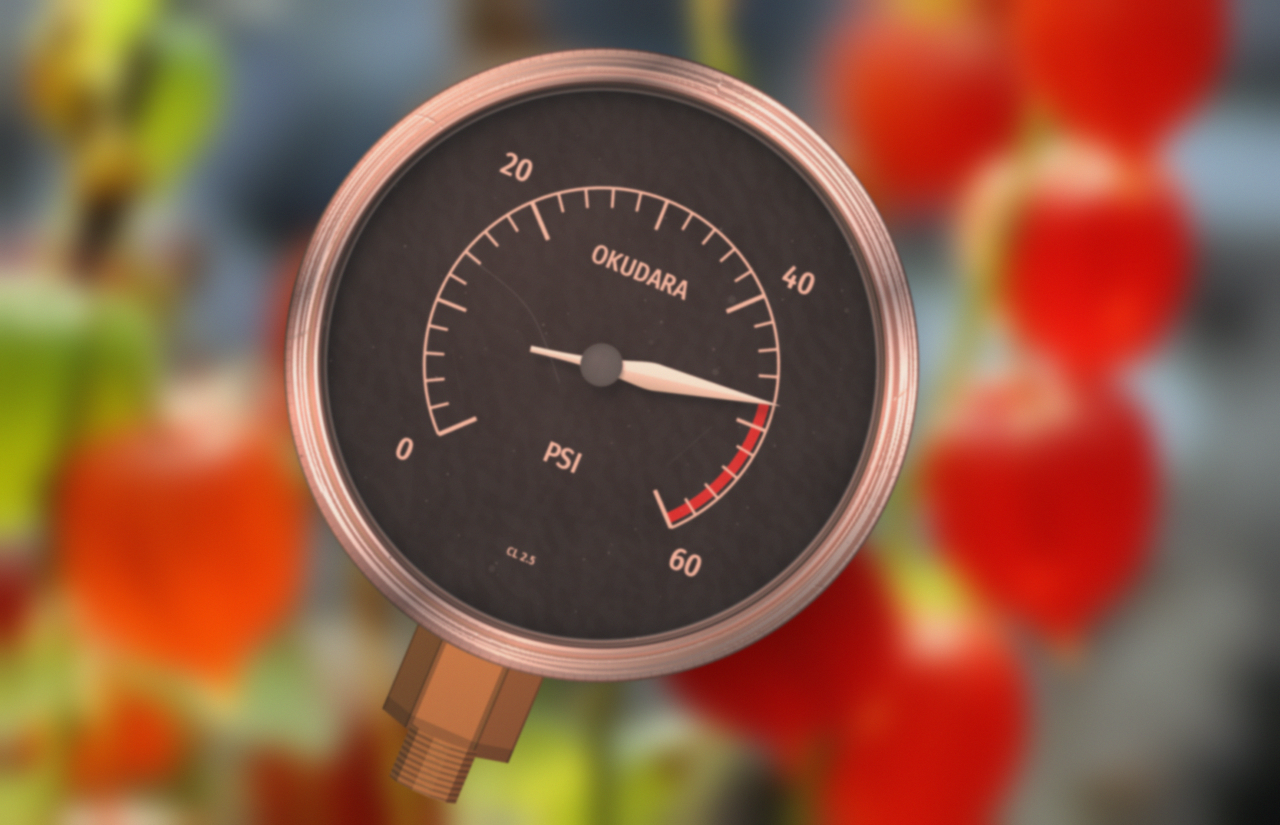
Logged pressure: 48 psi
